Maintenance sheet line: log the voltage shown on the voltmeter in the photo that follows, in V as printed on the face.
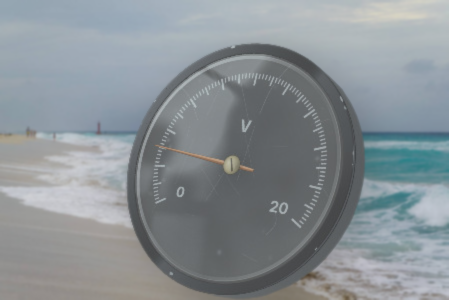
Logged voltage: 3 V
